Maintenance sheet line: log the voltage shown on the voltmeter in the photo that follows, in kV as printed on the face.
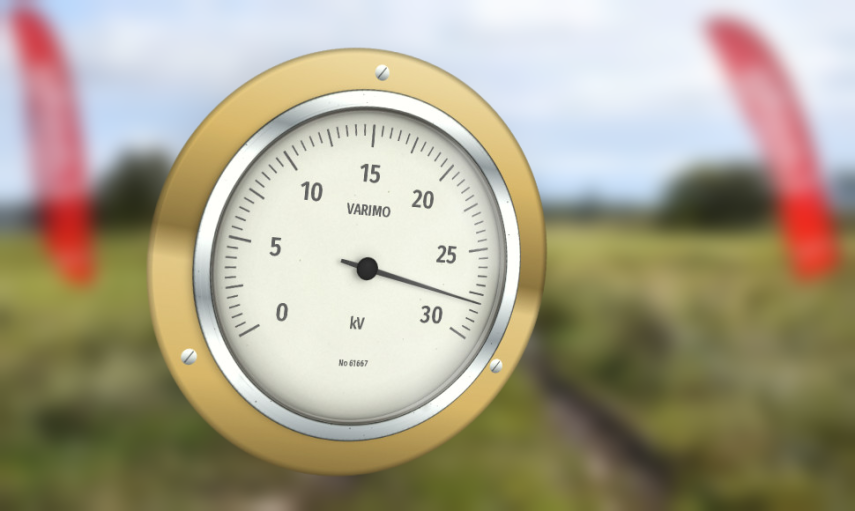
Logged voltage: 28 kV
